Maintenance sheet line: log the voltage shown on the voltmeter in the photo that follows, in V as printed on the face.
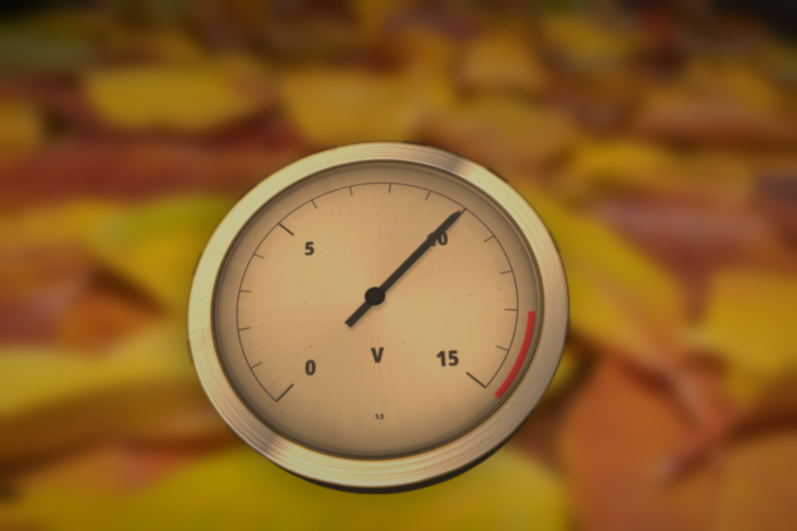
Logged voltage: 10 V
